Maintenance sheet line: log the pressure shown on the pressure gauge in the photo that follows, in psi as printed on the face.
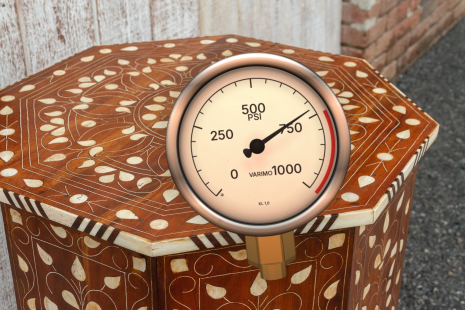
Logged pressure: 725 psi
